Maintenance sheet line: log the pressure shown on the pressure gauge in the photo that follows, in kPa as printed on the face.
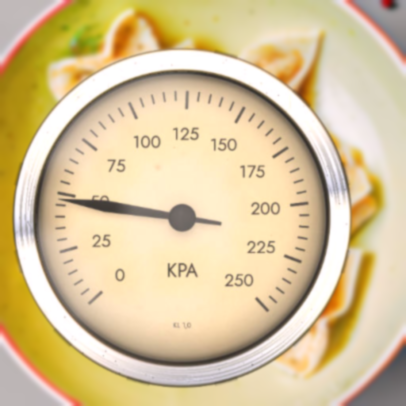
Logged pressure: 47.5 kPa
